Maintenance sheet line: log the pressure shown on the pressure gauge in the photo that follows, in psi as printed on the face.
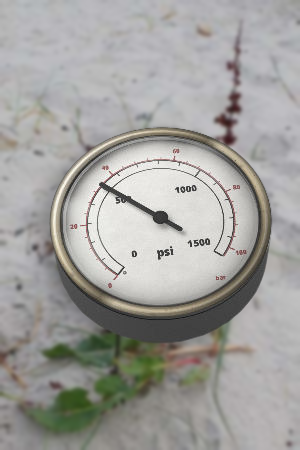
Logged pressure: 500 psi
